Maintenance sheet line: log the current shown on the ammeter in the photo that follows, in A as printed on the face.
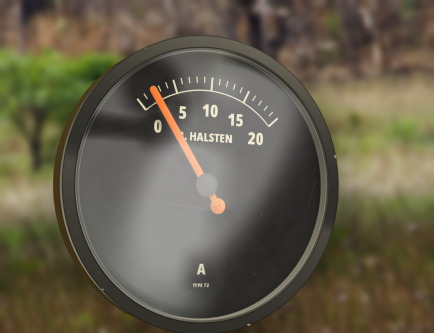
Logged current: 2 A
